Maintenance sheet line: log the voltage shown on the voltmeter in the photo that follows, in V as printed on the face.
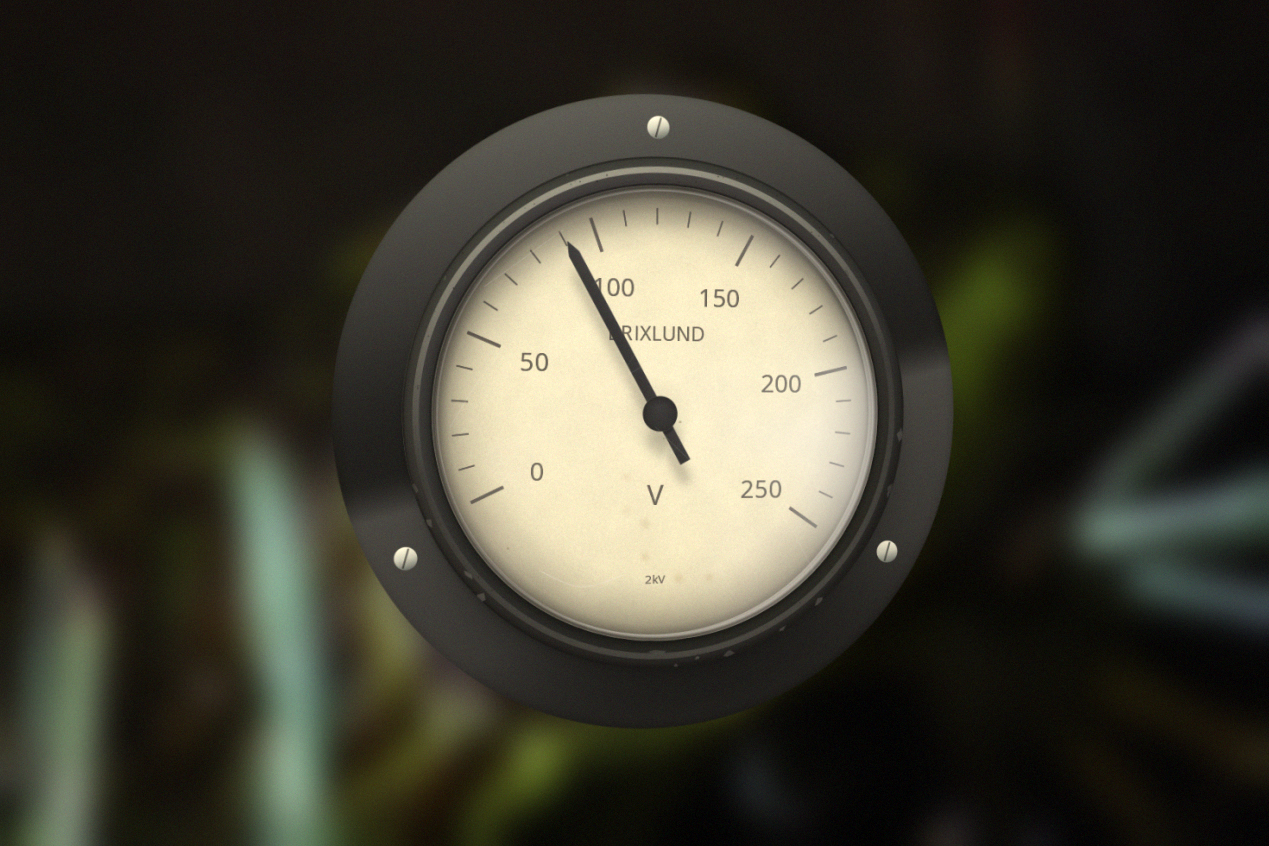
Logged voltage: 90 V
